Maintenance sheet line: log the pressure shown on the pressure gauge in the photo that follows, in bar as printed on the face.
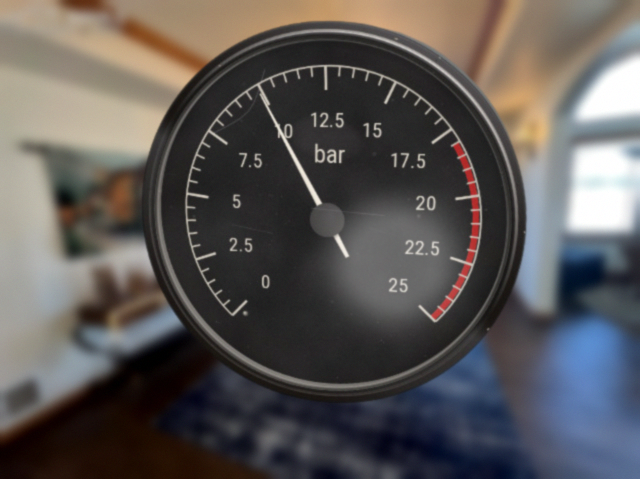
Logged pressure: 10 bar
